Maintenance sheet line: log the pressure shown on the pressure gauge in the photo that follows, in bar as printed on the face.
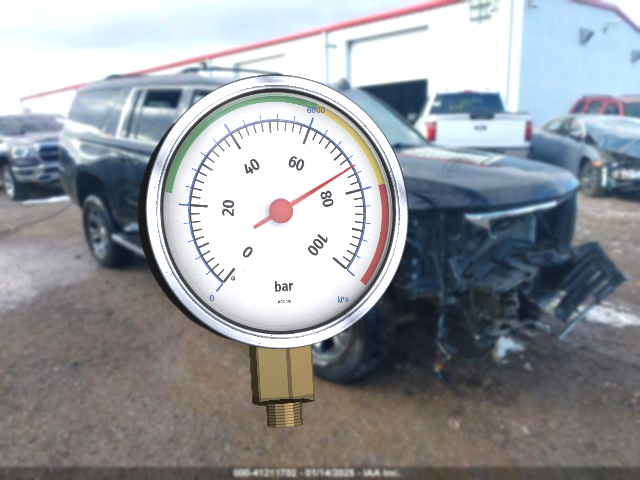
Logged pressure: 74 bar
